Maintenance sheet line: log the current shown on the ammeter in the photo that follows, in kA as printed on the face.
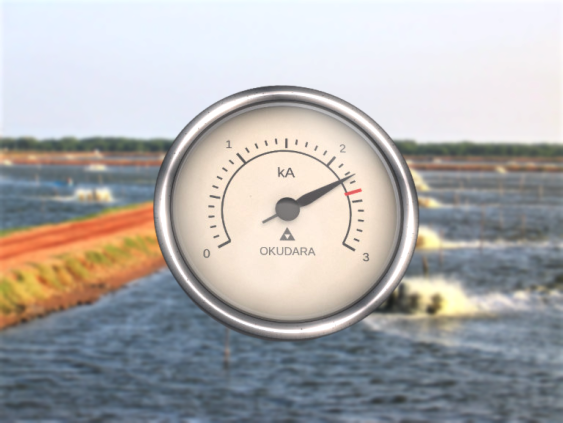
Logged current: 2.25 kA
